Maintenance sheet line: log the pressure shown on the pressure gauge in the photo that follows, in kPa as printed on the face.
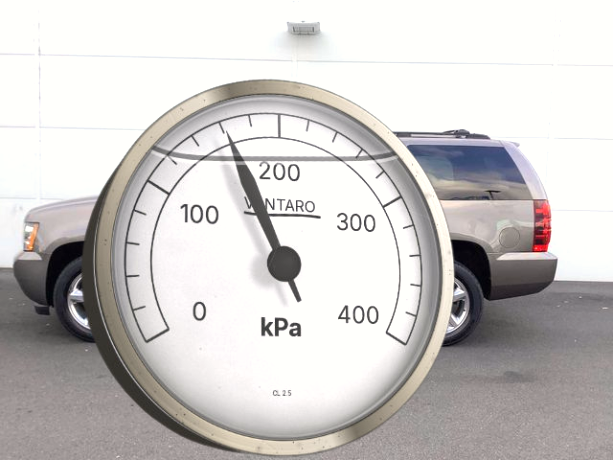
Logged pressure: 160 kPa
